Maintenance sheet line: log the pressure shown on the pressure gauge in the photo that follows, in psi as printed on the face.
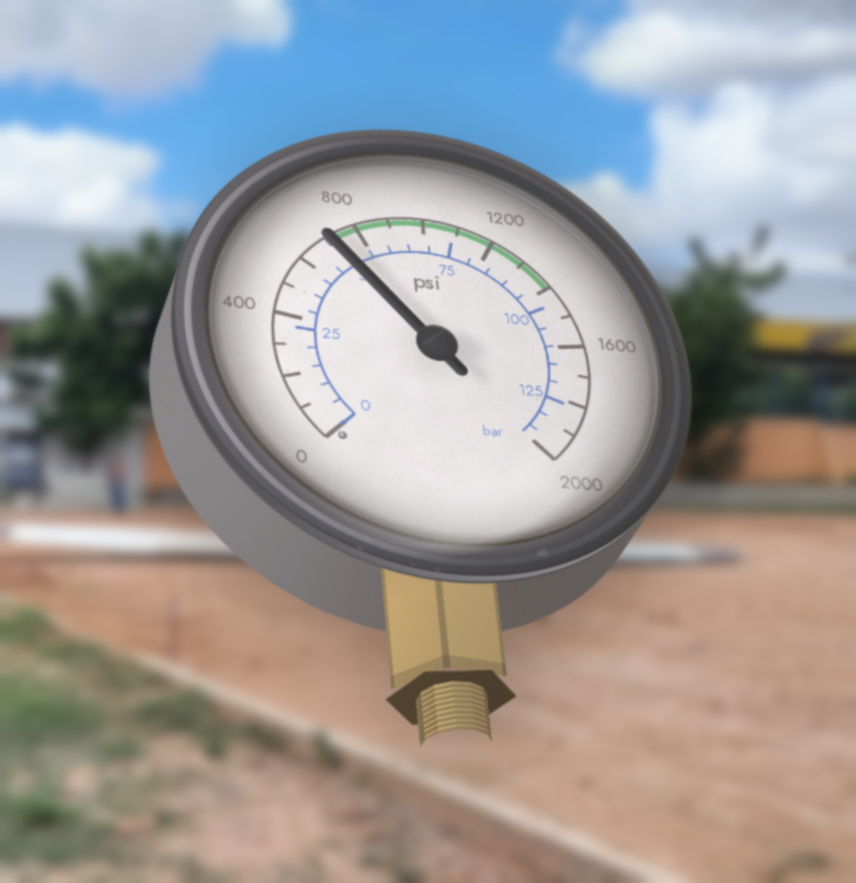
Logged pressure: 700 psi
